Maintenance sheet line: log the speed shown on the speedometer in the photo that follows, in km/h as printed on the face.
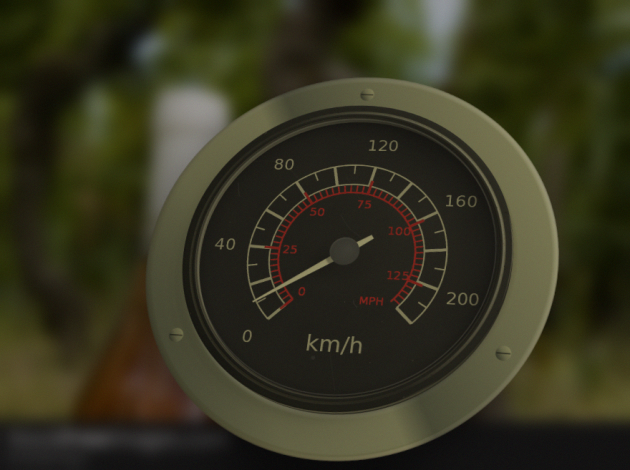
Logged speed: 10 km/h
